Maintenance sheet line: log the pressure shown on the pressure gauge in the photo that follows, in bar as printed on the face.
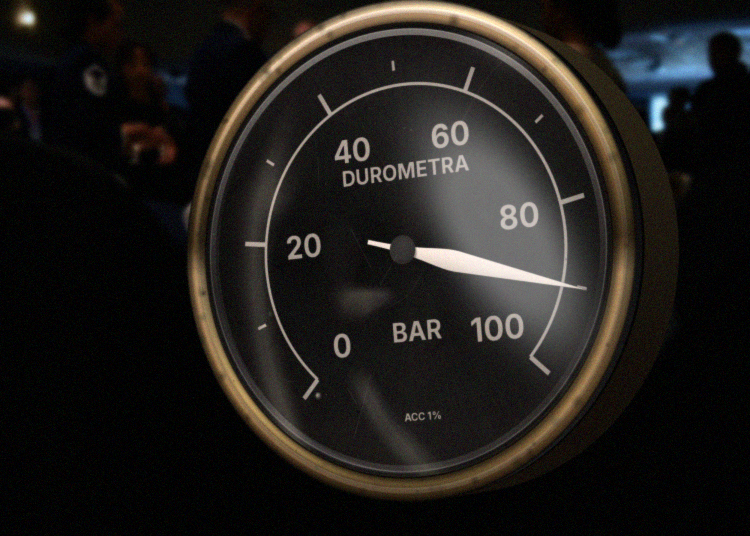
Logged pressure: 90 bar
